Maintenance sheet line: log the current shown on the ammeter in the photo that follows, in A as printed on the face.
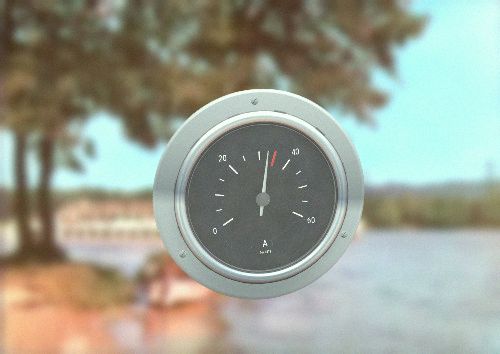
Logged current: 32.5 A
